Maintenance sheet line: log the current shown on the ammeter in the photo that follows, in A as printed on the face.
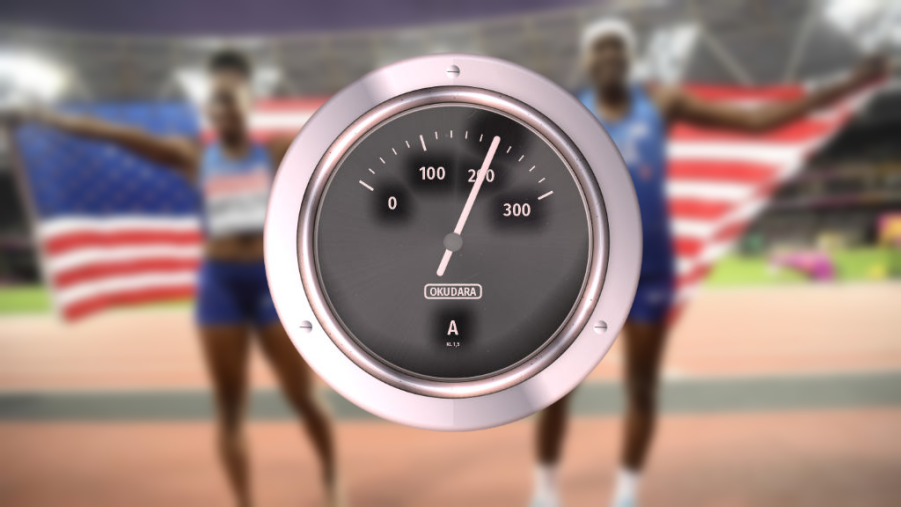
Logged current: 200 A
